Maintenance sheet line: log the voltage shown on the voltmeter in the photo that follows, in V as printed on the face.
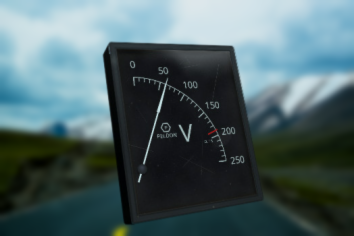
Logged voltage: 60 V
